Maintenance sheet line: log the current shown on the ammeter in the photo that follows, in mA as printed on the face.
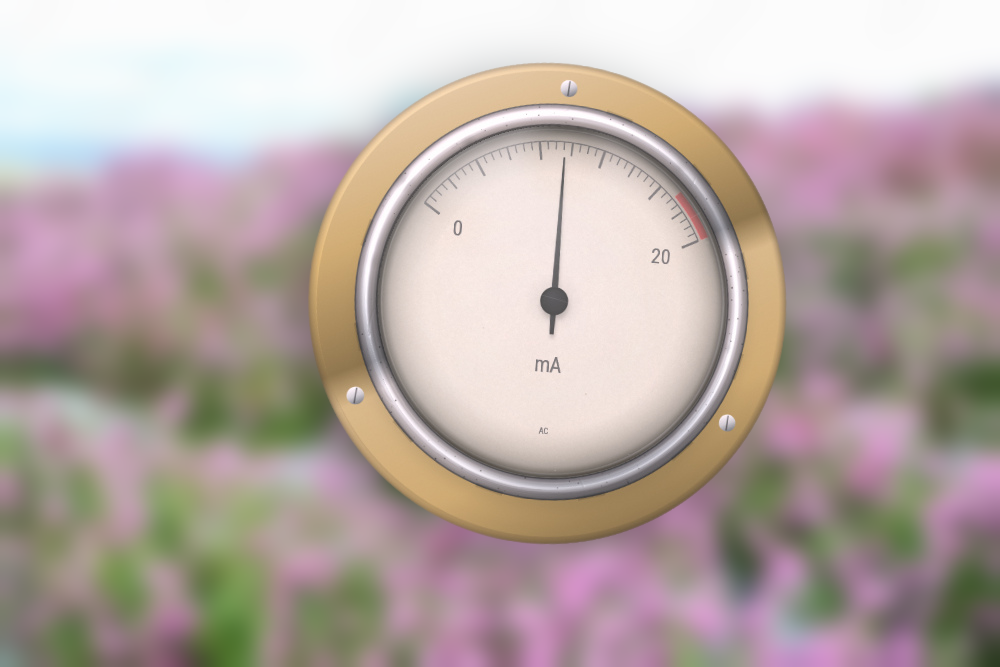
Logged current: 9.5 mA
